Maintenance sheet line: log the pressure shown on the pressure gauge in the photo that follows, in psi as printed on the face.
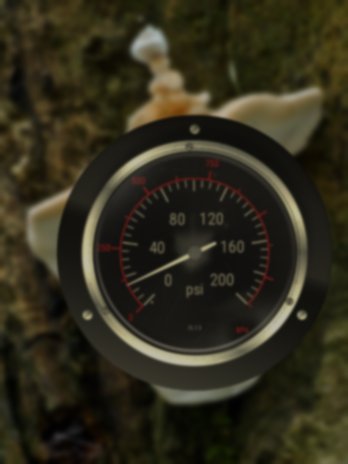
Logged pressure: 15 psi
